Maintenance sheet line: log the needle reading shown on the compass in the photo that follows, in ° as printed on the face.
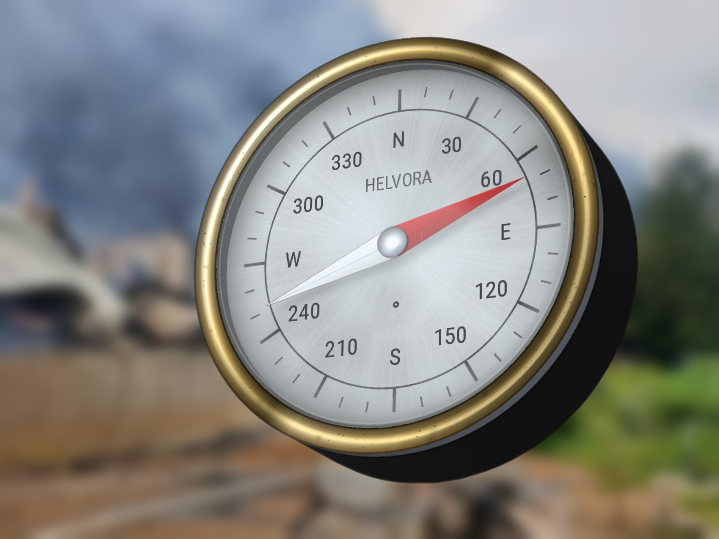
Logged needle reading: 70 °
